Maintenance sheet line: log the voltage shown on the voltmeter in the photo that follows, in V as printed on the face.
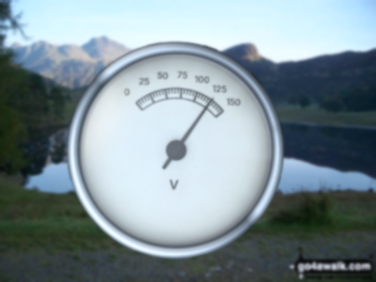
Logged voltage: 125 V
